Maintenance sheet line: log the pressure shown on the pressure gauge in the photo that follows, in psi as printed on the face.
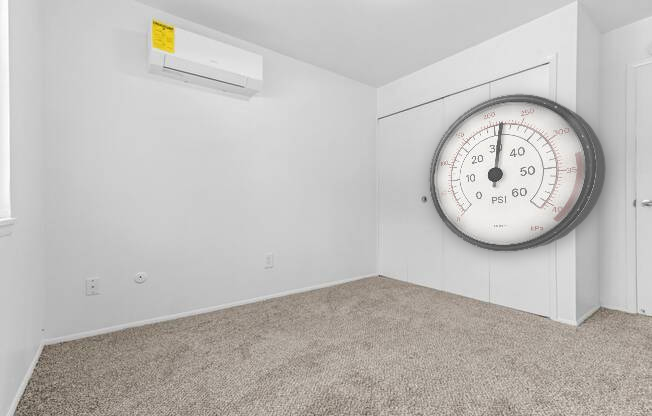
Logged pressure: 32 psi
